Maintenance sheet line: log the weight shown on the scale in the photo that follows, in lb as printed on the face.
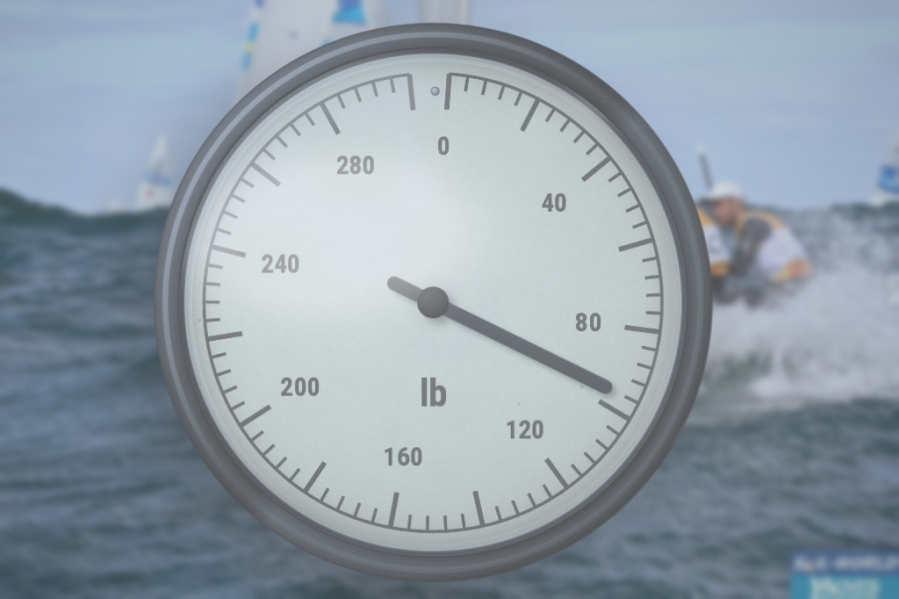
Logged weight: 96 lb
